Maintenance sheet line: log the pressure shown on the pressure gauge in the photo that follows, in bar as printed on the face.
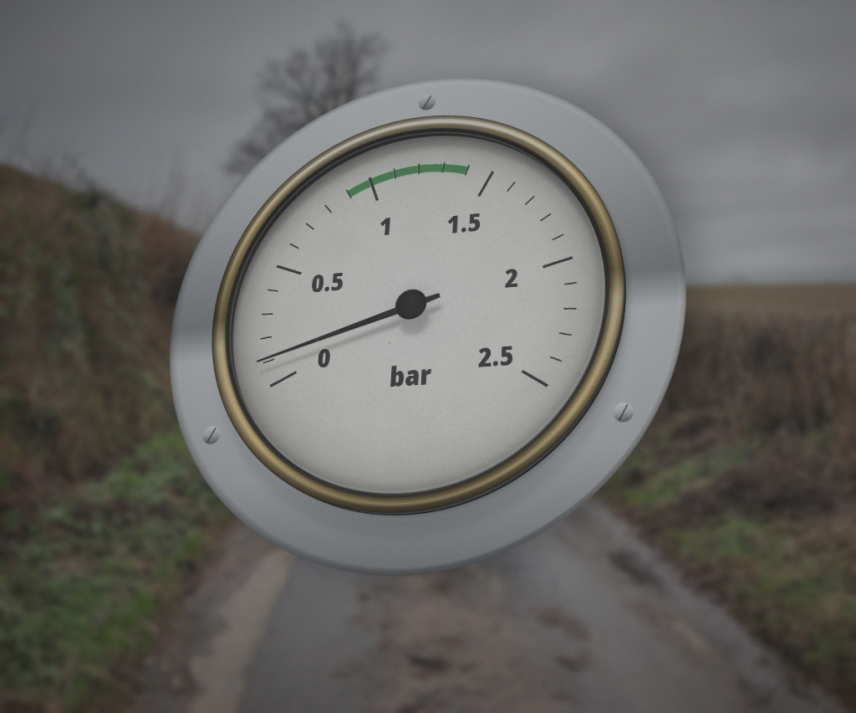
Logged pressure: 0.1 bar
